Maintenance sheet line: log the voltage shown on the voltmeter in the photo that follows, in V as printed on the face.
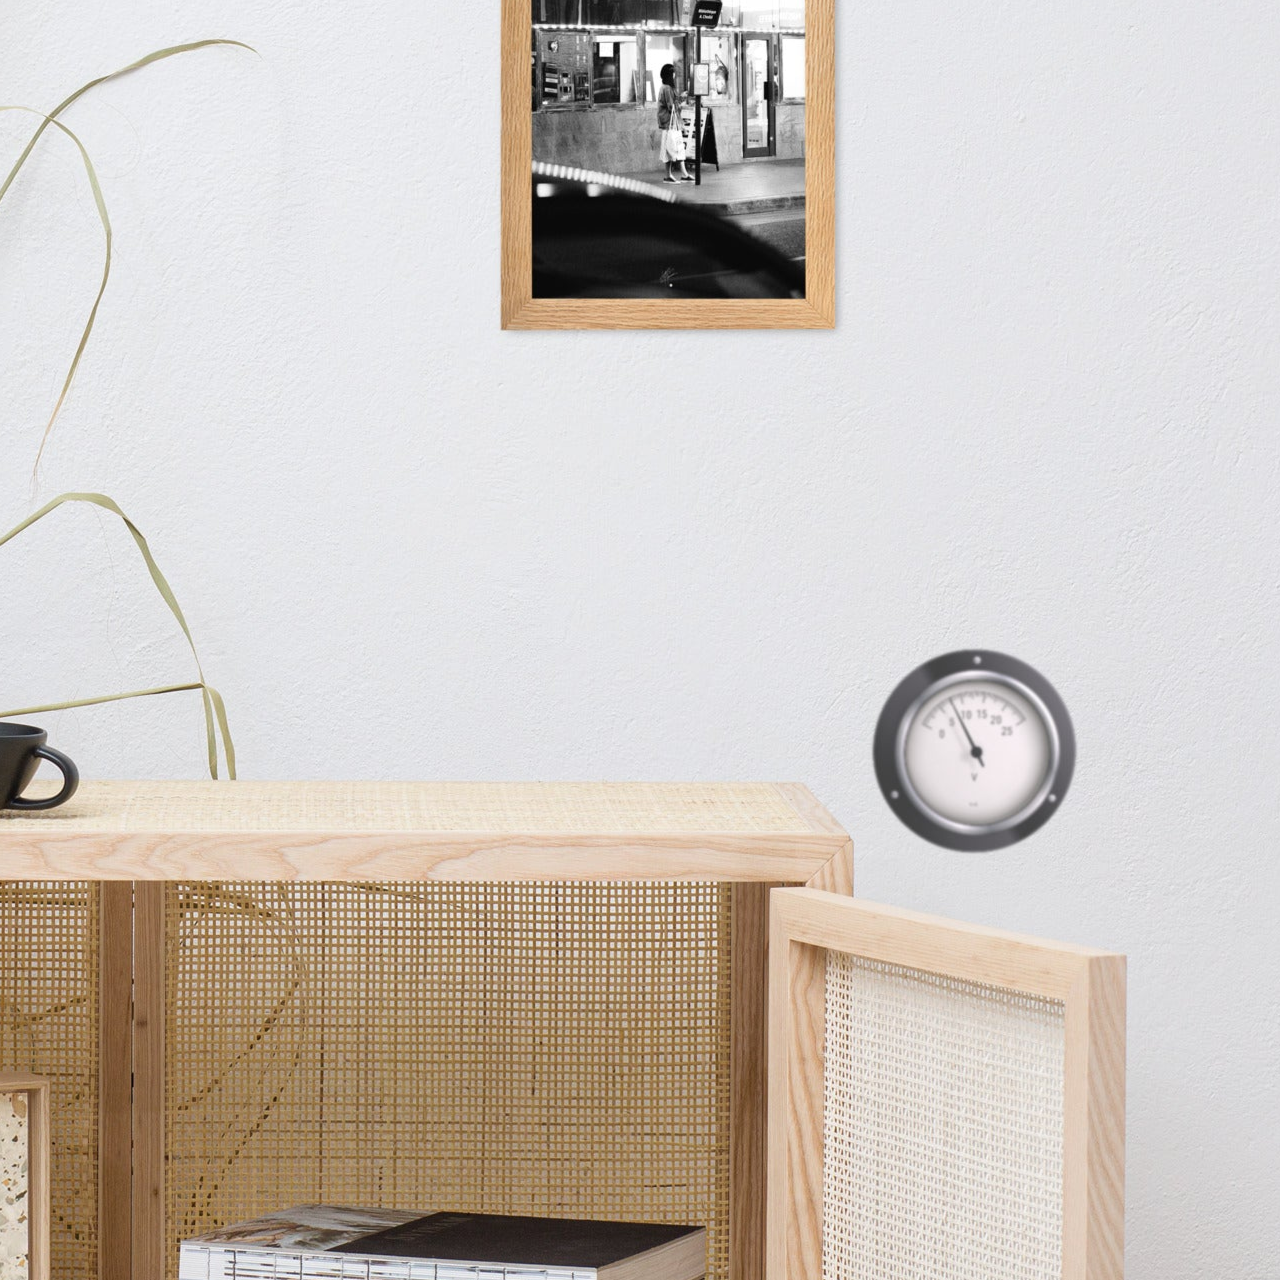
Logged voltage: 7.5 V
